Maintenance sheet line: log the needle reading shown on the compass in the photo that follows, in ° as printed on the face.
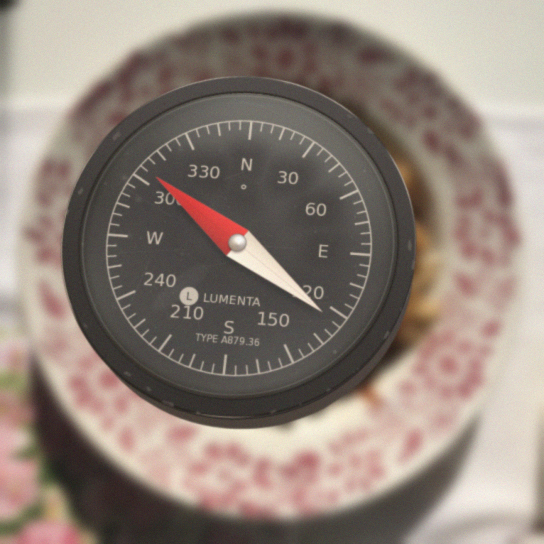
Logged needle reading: 305 °
